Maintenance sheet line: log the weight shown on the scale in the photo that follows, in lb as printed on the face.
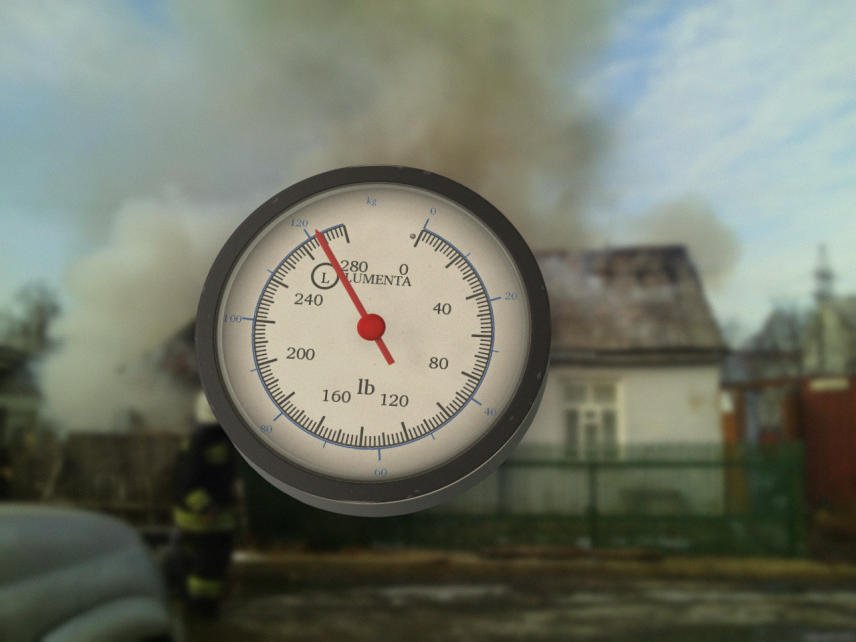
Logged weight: 268 lb
